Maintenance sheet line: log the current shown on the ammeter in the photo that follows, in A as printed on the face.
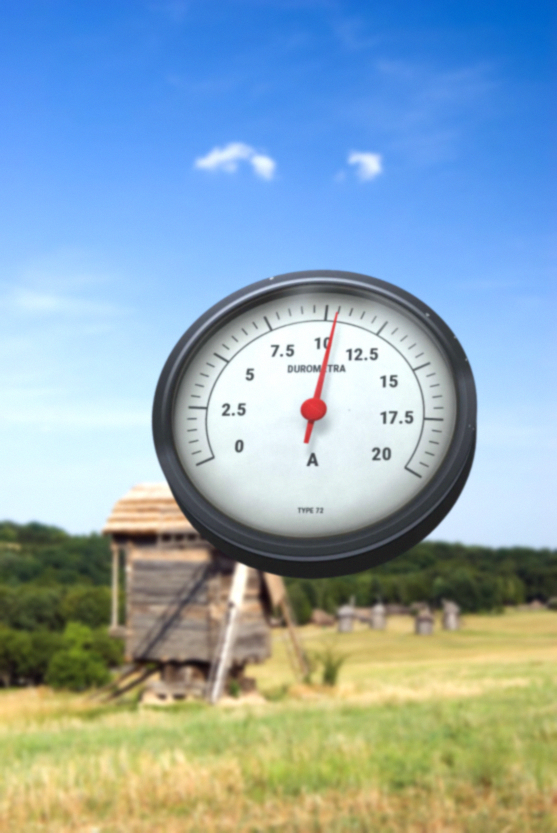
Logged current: 10.5 A
